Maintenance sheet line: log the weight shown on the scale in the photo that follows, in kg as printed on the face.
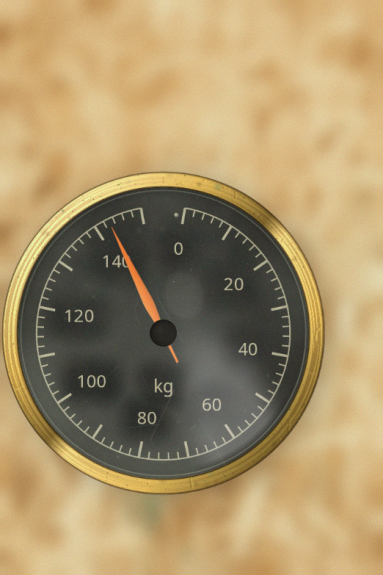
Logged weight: 143 kg
